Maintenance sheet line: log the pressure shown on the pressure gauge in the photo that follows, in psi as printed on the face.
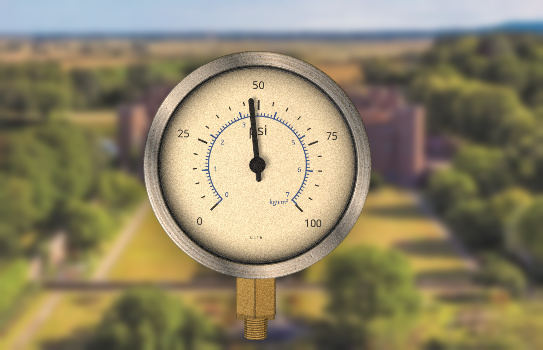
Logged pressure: 47.5 psi
